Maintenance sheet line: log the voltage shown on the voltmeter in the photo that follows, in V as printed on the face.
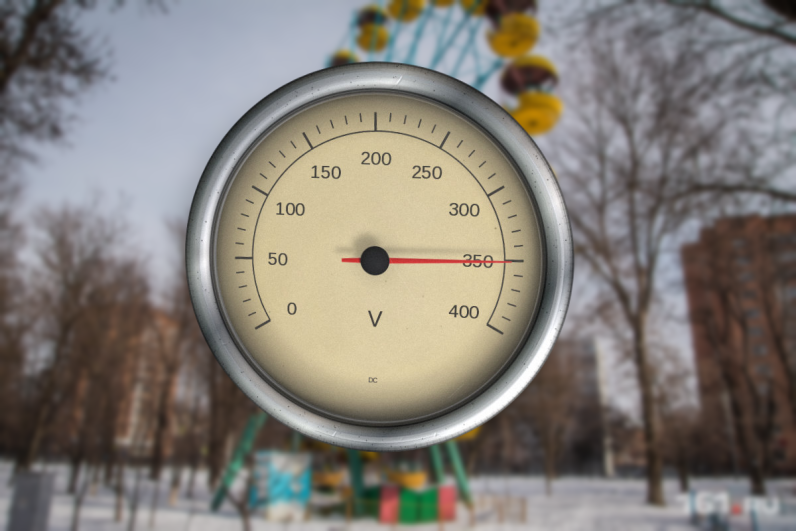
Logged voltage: 350 V
